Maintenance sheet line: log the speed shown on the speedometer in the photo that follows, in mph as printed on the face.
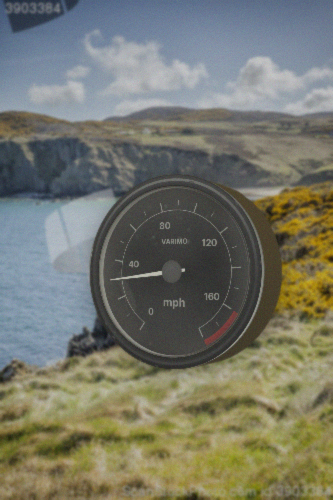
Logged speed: 30 mph
